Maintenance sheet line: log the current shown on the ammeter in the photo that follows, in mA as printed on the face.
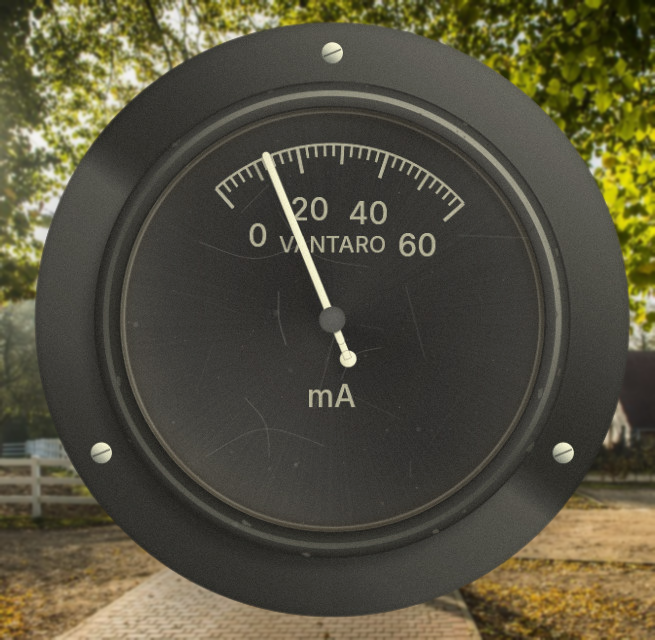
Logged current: 13 mA
